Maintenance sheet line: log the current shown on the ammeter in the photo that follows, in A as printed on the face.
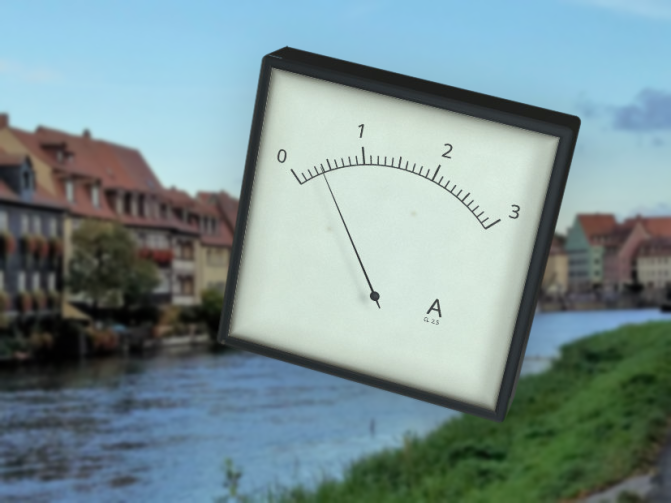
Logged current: 0.4 A
